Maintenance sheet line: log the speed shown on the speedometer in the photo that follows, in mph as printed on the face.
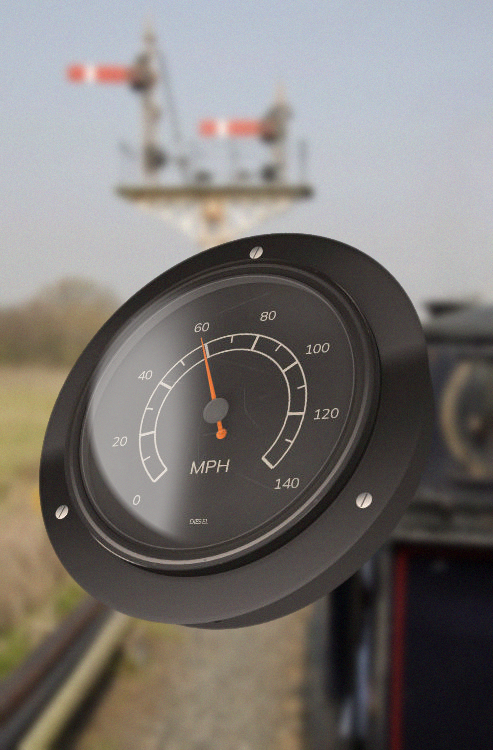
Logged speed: 60 mph
